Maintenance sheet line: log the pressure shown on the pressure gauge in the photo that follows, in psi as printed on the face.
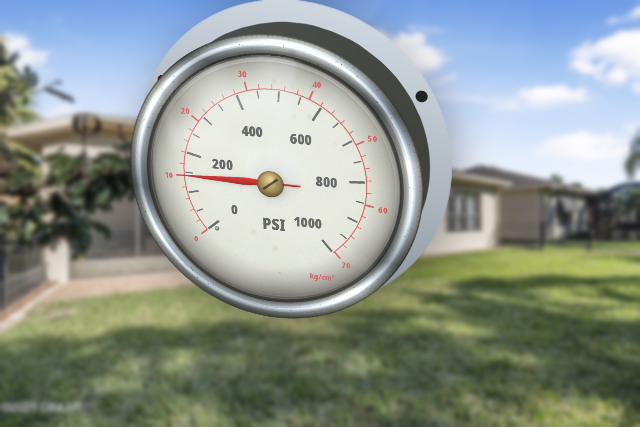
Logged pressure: 150 psi
